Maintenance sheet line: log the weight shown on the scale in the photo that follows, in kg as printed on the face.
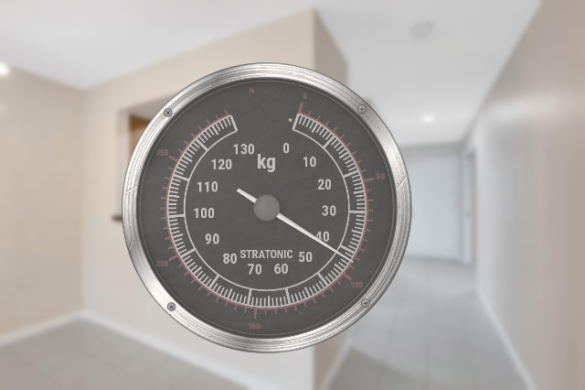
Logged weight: 42 kg
